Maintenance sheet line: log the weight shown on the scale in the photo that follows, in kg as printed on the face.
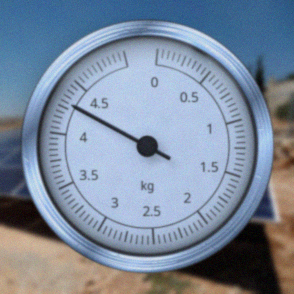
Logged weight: 4.3 kg
